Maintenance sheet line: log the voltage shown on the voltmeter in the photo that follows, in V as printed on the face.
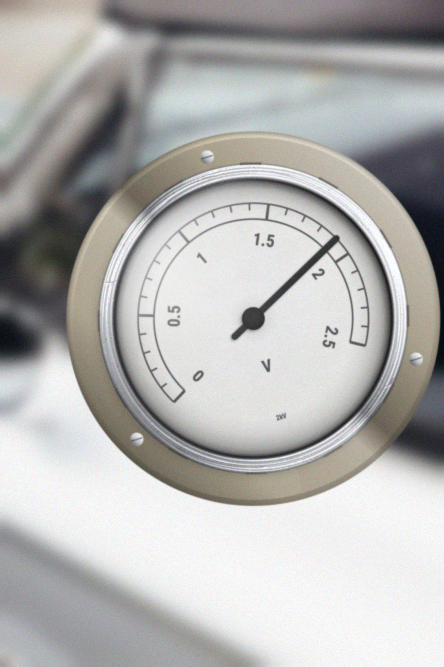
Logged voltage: 1.9 V
